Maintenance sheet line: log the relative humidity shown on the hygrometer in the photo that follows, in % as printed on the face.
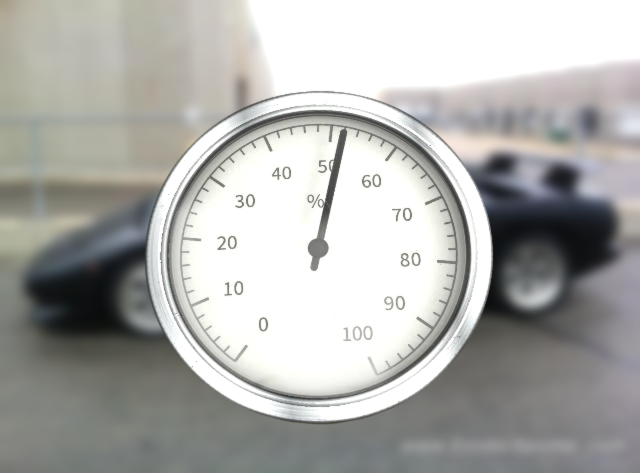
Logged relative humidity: 52 %
